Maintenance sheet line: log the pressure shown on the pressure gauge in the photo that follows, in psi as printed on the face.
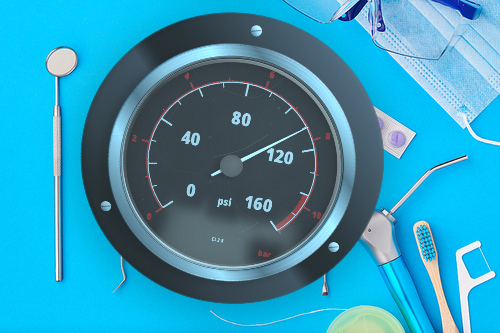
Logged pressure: 110 psi
